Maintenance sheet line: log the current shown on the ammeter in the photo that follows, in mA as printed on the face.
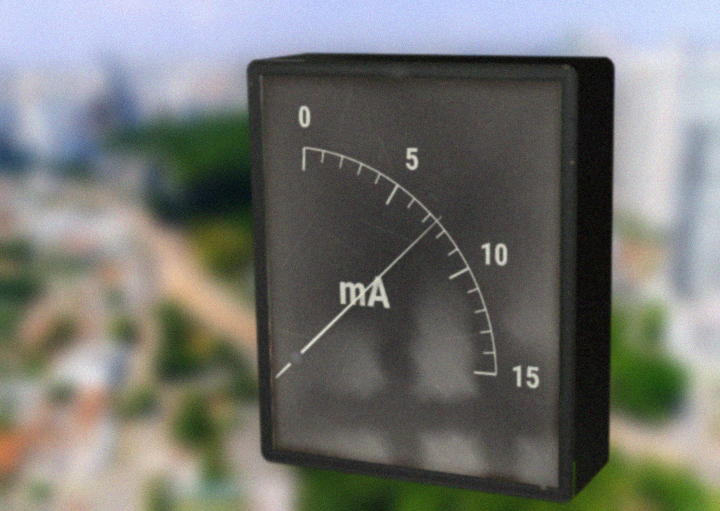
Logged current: 7.5 mA
